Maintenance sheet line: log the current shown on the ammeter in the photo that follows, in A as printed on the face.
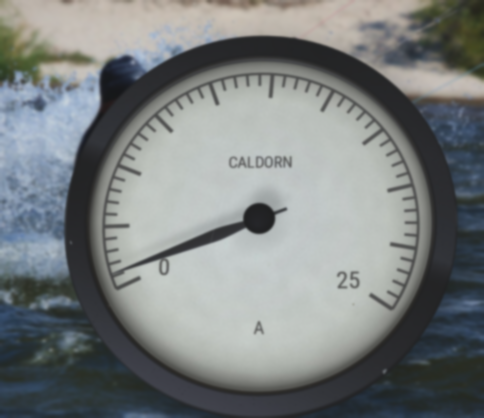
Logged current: 0.5 A
